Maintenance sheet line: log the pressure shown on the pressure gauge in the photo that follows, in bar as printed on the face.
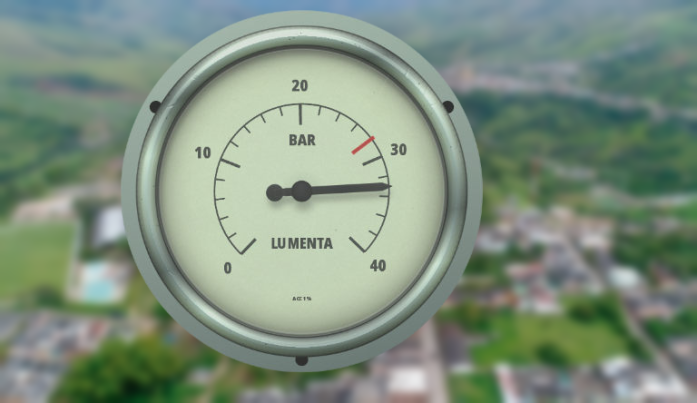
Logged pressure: 33 bar
